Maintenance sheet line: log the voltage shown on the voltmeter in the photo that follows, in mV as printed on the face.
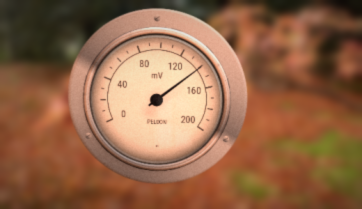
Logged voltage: 140 mV
